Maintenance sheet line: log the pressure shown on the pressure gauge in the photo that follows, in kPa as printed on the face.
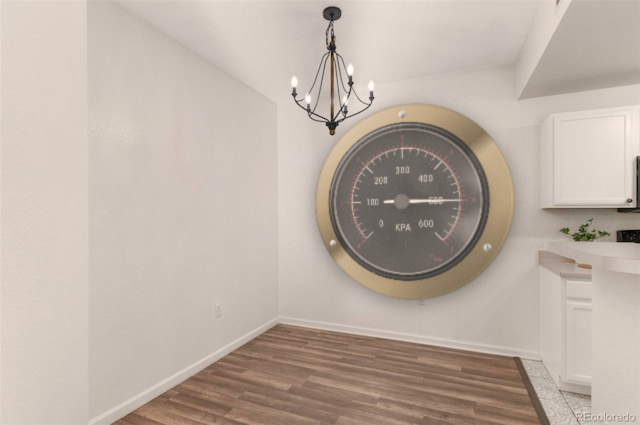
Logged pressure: 500 kPa
